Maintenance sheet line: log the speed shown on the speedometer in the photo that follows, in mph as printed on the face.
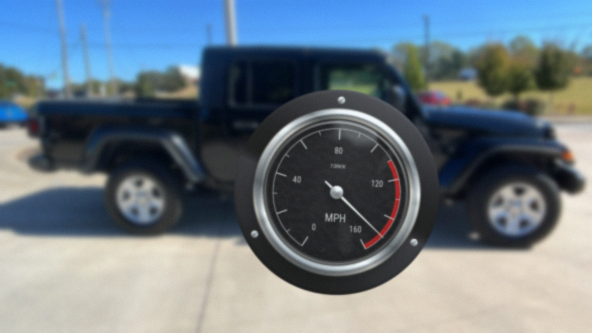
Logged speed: 150 mph
